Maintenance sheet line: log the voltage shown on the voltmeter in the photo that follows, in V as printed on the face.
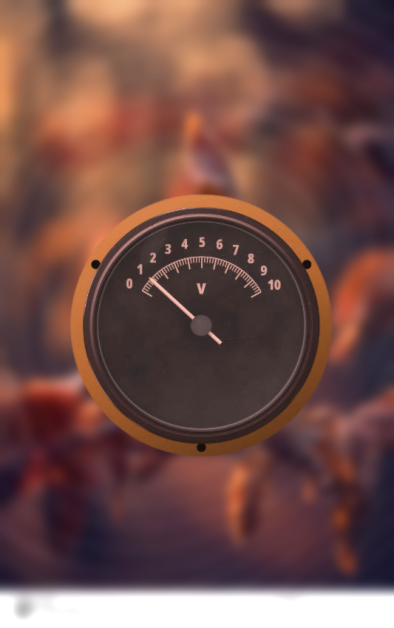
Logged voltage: 1 V
